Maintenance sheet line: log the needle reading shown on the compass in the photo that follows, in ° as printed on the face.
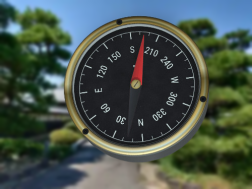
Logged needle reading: 195 °
